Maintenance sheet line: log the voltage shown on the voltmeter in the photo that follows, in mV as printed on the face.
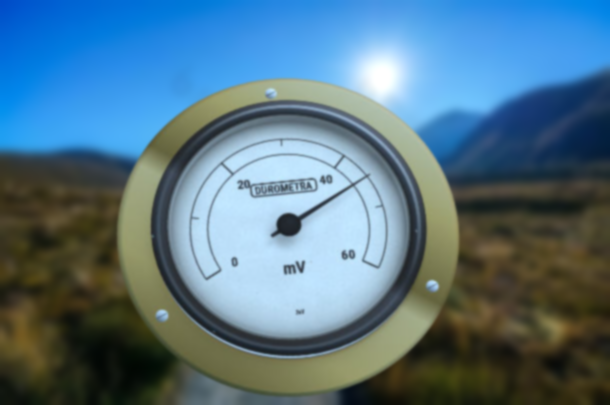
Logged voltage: 45 mV
